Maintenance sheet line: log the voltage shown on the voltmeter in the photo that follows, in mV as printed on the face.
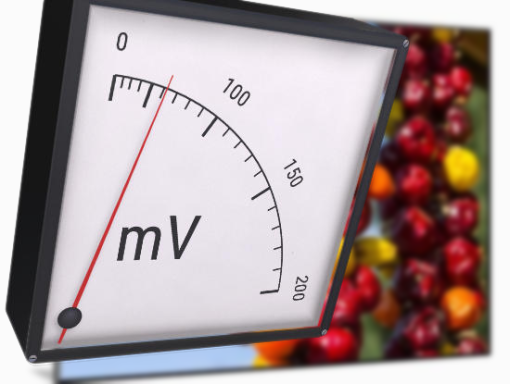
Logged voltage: 60 mV
